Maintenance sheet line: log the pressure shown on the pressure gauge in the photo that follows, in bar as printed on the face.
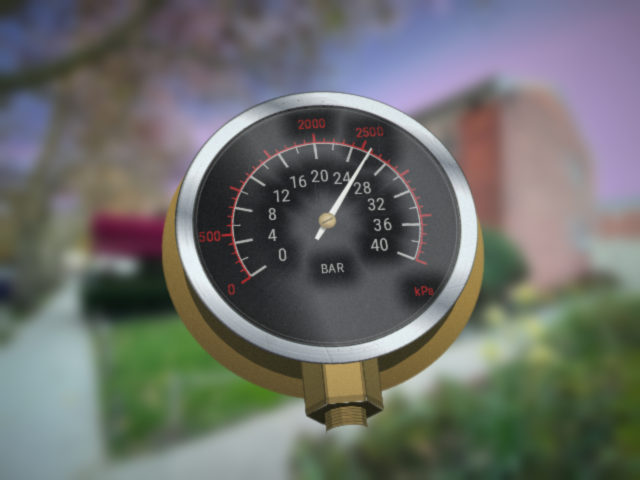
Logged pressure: 26 bar
